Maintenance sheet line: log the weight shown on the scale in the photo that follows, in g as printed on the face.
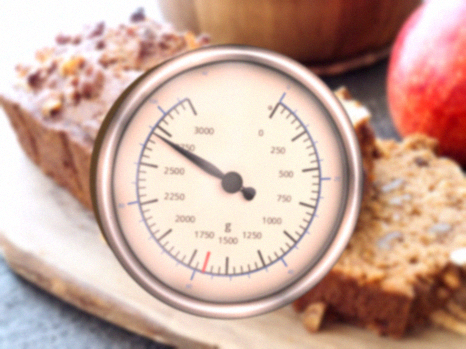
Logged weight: 2700 g
